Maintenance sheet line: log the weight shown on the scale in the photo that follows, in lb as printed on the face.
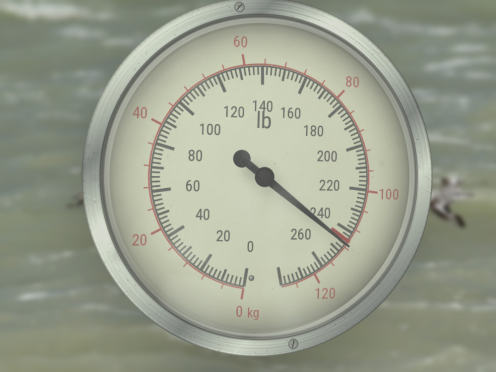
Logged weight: 246 lb
